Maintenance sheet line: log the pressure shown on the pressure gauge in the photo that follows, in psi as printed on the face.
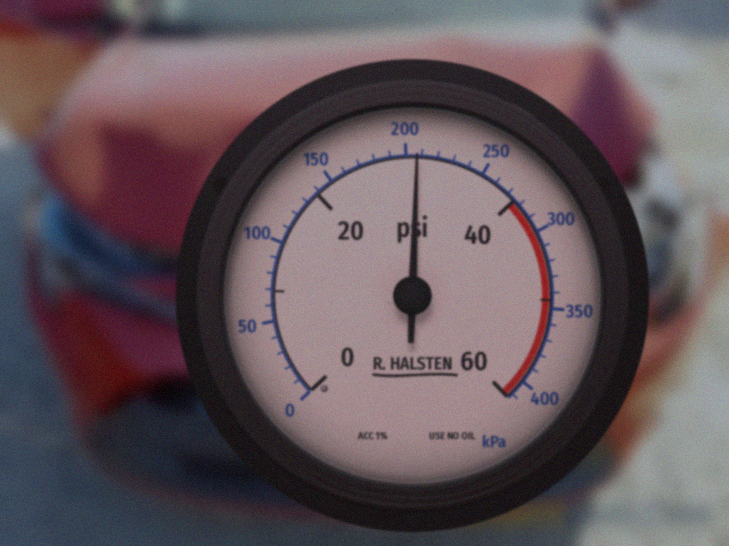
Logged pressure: 30 psi
